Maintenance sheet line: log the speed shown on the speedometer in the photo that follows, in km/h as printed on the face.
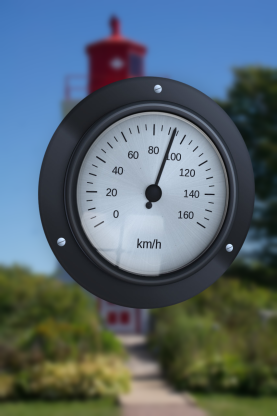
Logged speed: 92.5 km/h
